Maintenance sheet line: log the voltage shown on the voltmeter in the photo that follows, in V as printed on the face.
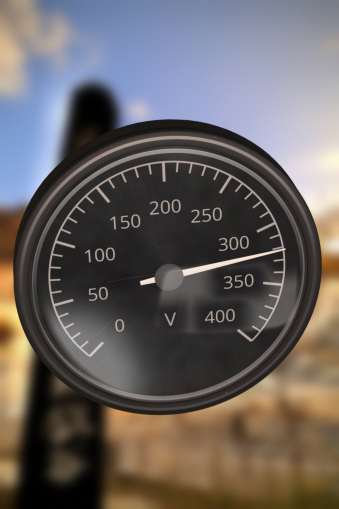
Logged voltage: 320 V
